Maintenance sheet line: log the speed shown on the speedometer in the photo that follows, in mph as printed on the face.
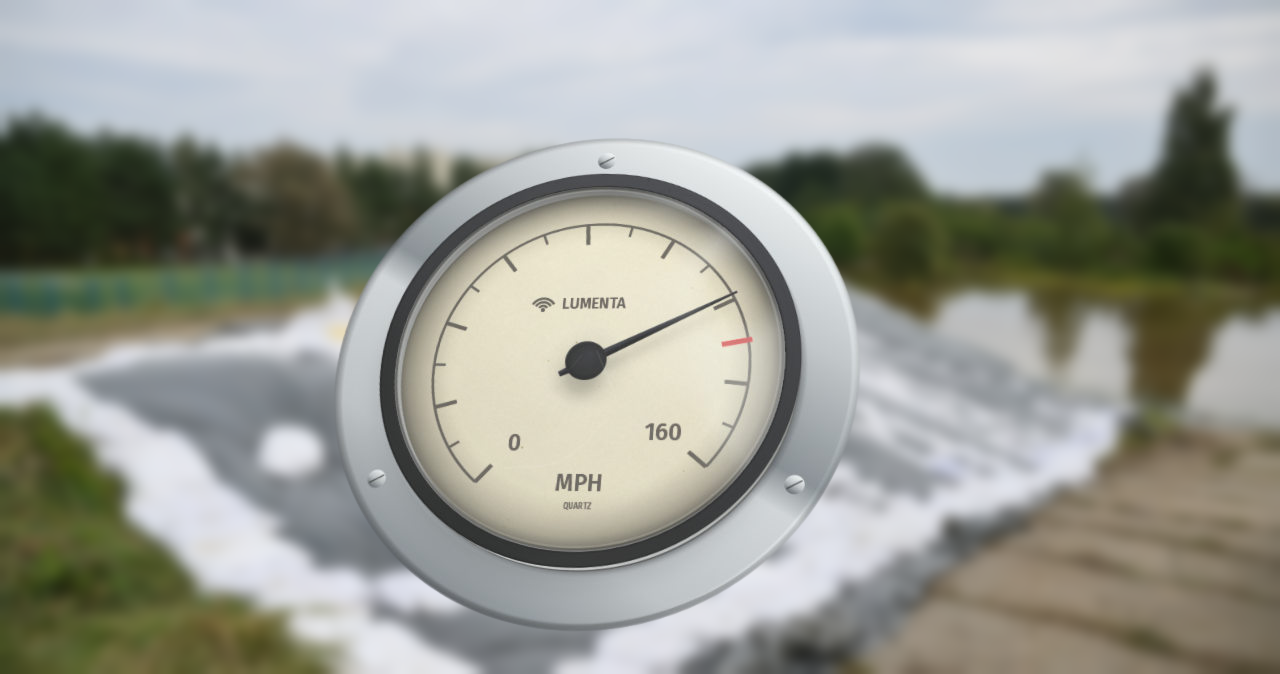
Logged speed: 120 mph
